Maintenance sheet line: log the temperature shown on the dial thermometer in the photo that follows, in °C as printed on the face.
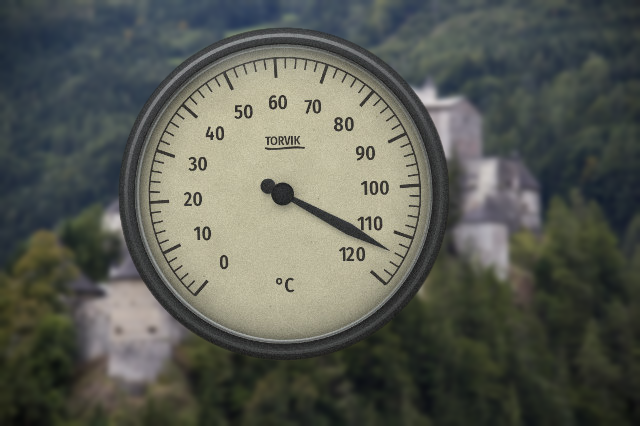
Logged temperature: 114 °C
